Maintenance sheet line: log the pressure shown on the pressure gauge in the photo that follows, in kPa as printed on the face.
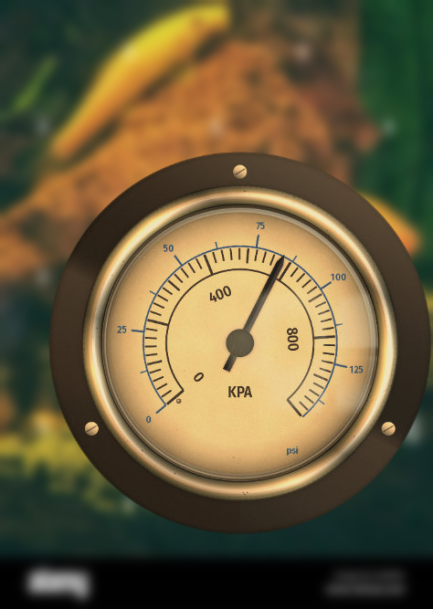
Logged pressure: 580 kPa
